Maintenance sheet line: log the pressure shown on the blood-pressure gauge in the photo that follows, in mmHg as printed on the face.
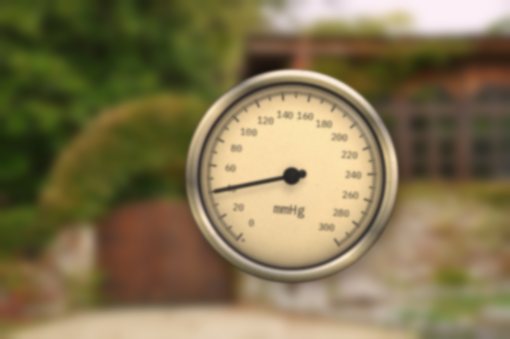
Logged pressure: 40 mmHg
